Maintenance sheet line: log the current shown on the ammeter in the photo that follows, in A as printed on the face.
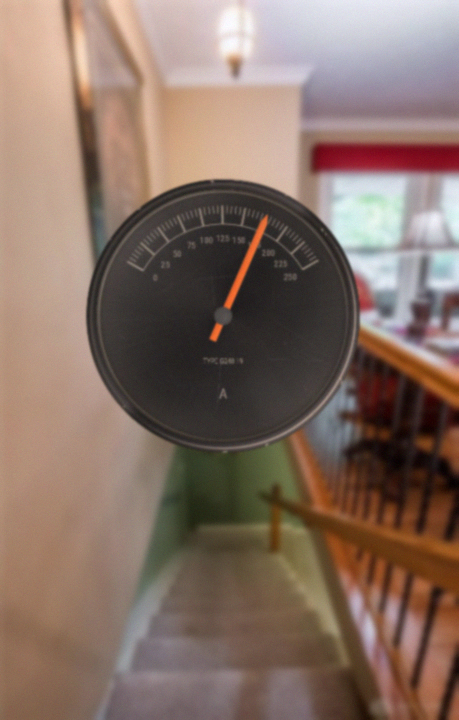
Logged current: 175 A
